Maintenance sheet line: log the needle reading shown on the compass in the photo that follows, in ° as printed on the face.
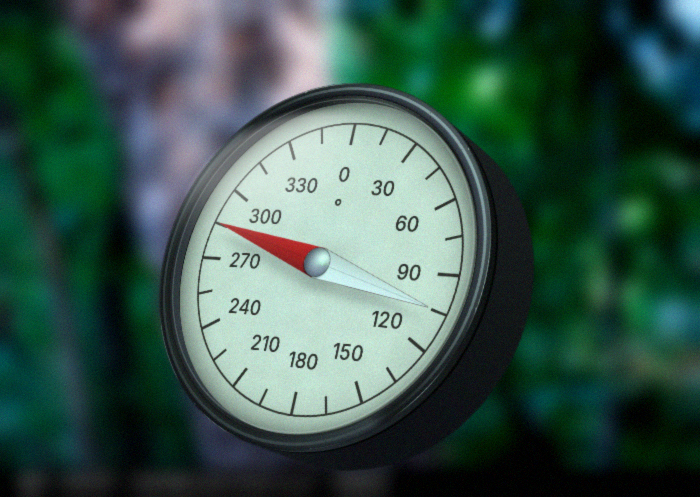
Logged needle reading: 285 °
